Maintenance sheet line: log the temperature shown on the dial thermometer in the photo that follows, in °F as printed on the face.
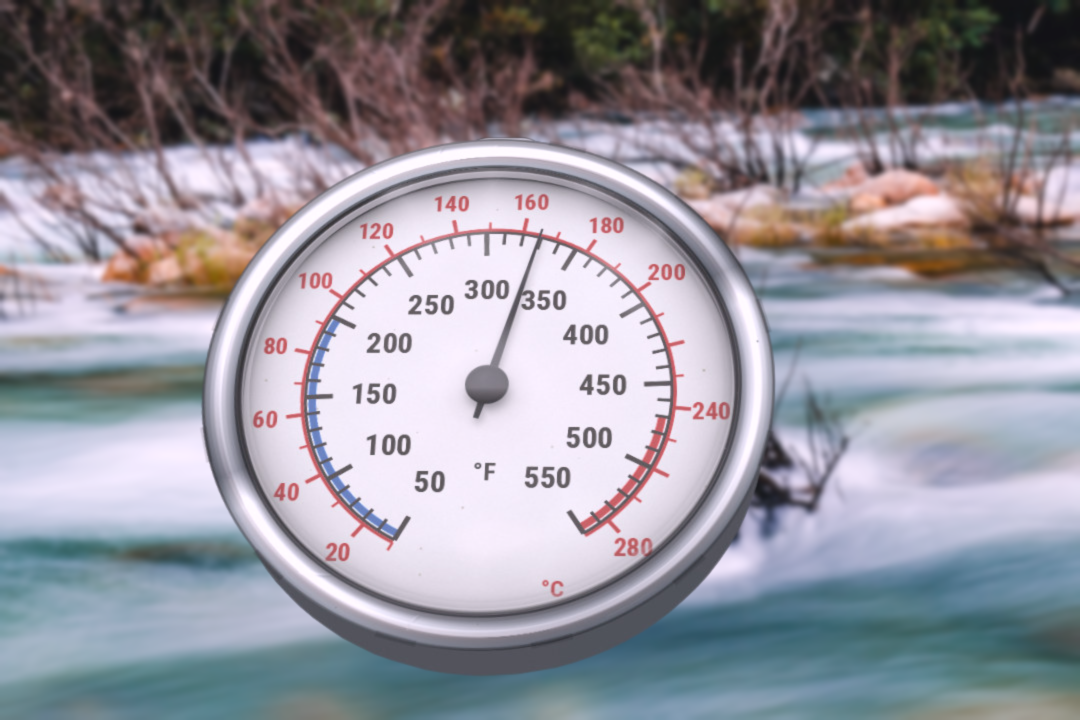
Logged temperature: 330 °F
